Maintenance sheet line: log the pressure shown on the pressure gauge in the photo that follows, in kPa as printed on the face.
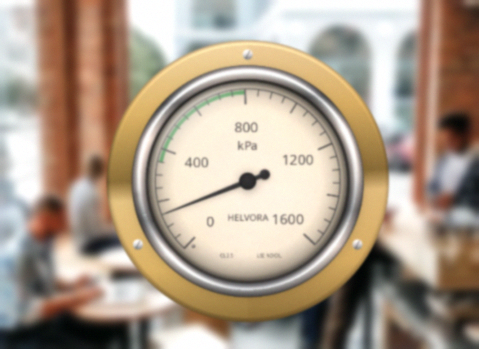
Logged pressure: 150 kPa
